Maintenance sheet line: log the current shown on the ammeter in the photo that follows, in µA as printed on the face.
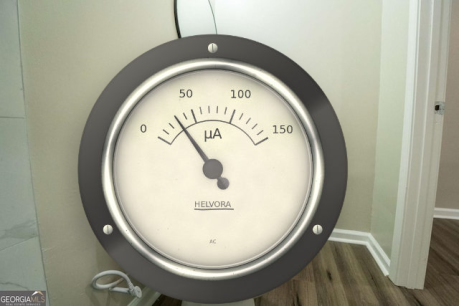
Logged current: 30 µA
